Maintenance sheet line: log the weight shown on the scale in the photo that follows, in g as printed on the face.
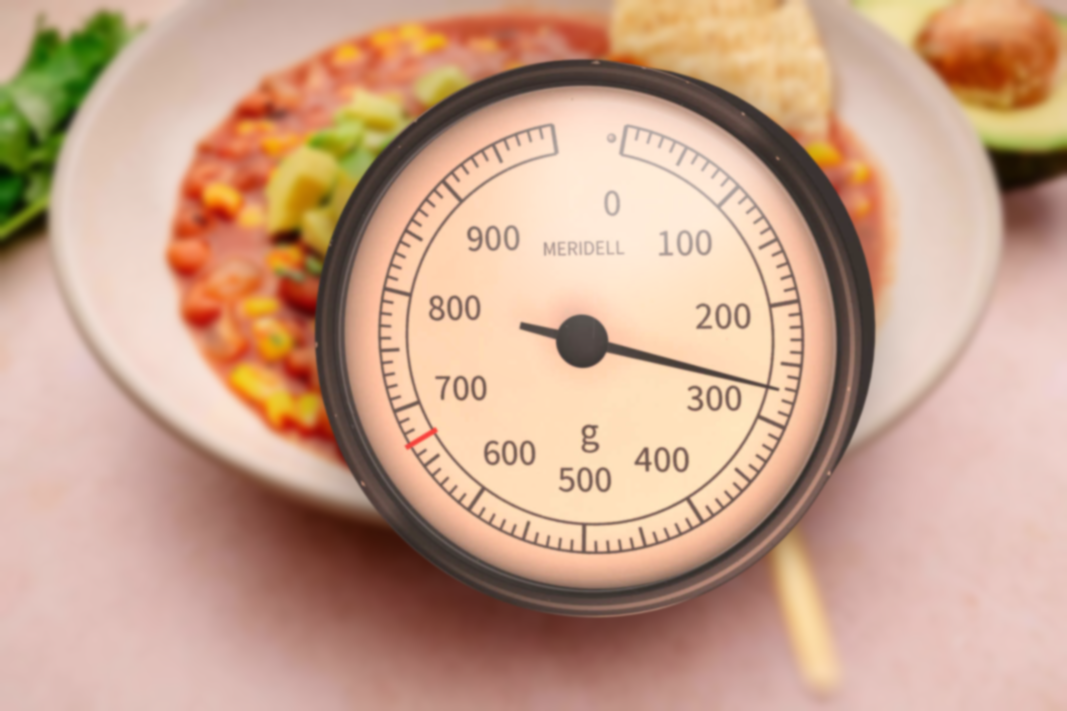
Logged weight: 270 g
